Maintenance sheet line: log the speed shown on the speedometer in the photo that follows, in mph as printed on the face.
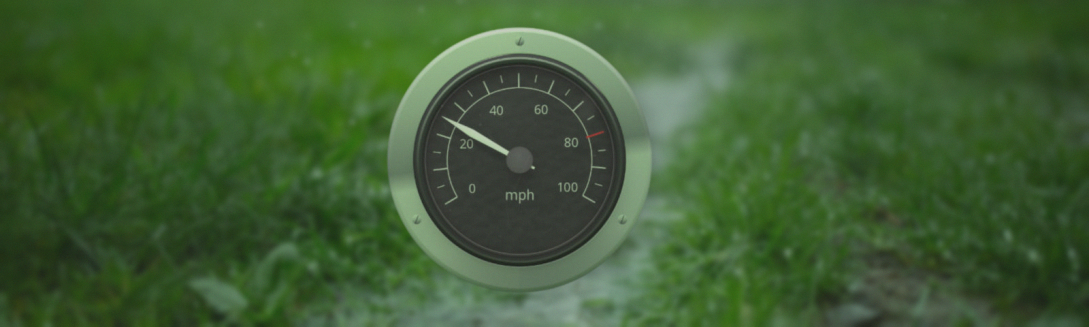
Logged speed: 25 mph
